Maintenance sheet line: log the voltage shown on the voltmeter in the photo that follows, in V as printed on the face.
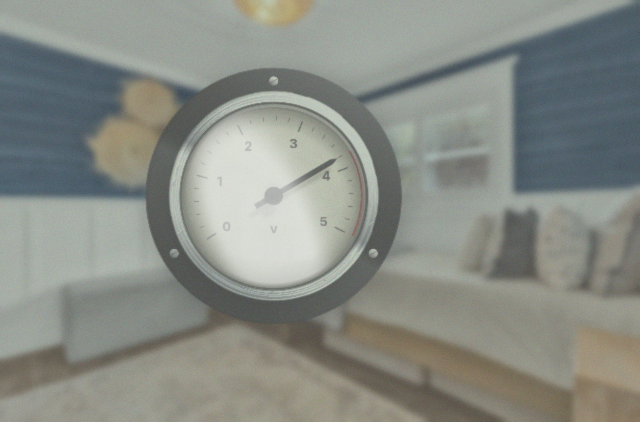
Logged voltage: 3.8 V
